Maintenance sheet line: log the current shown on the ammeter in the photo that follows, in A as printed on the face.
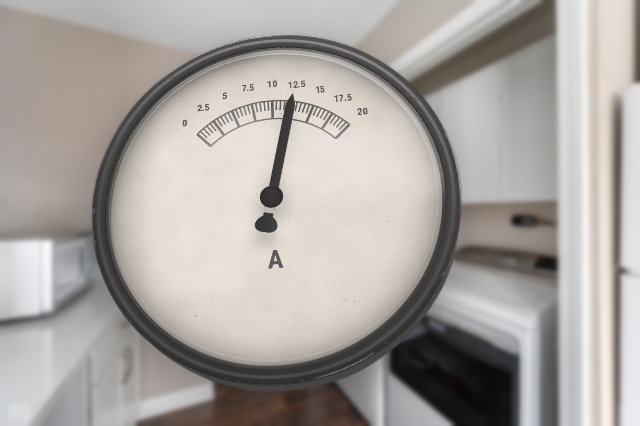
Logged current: 12.5 A
